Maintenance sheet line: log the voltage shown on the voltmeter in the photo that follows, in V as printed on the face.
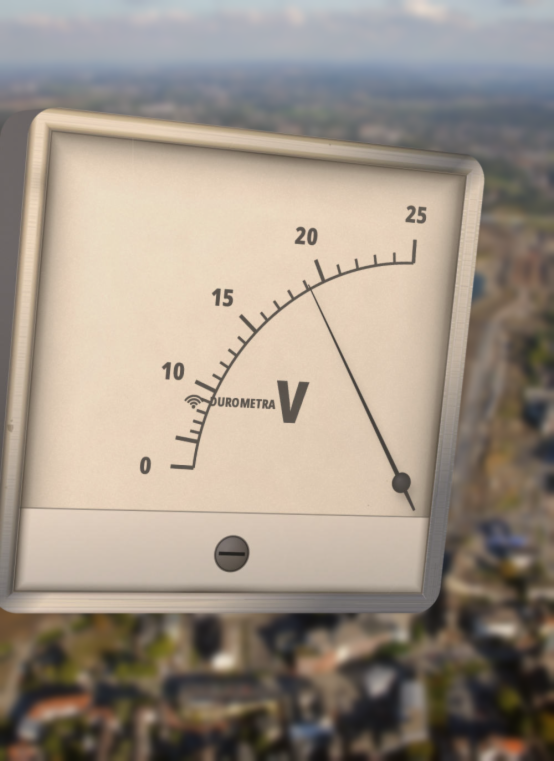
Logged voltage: 19 V
